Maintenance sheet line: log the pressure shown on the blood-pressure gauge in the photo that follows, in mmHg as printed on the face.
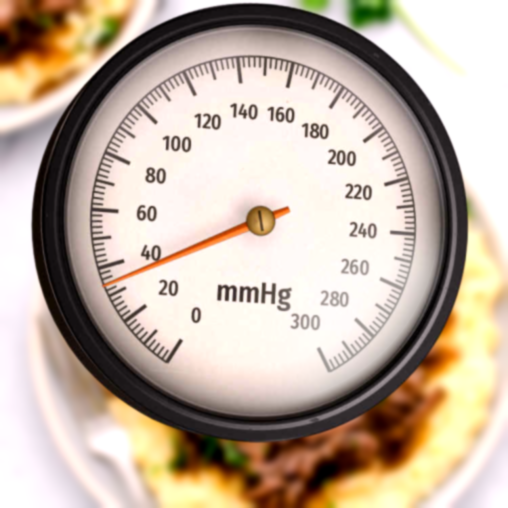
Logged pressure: 34 mmHg
